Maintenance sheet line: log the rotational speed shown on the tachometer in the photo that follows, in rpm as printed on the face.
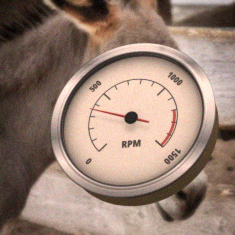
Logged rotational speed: 350 rpm
